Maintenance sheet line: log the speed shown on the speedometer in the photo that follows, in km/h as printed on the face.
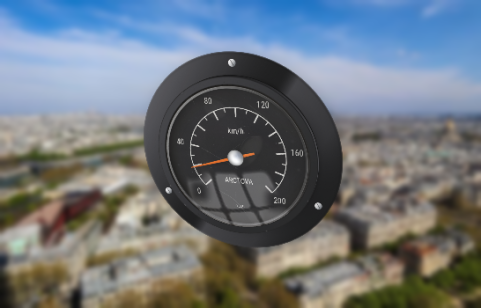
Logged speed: 20 km/h
